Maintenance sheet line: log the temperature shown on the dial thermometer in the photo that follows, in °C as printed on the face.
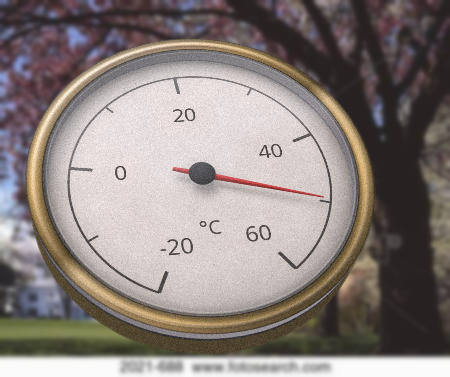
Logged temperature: 50 °C
